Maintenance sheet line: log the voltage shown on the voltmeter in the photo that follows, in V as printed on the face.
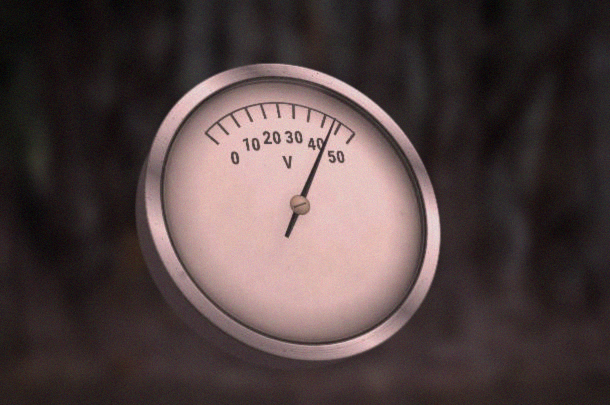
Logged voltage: 42.5 V
